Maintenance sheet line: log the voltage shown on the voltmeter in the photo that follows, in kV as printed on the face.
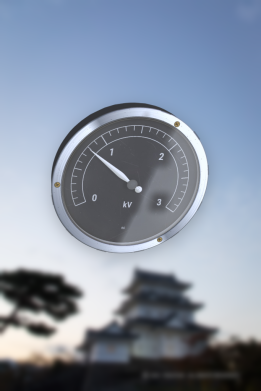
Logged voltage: 0.8 kV
